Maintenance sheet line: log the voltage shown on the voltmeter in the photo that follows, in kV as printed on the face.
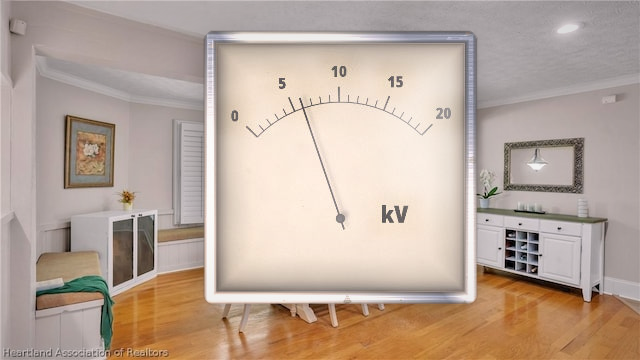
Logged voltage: 6 kV
